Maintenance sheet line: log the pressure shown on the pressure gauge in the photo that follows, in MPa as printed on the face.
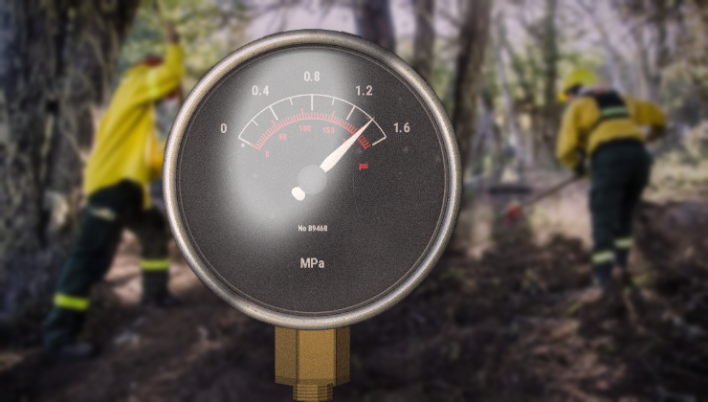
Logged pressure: 1.4 MPa
